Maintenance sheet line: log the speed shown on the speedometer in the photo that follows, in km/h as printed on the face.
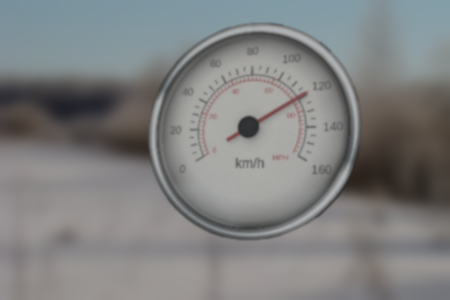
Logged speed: 120 km/h
